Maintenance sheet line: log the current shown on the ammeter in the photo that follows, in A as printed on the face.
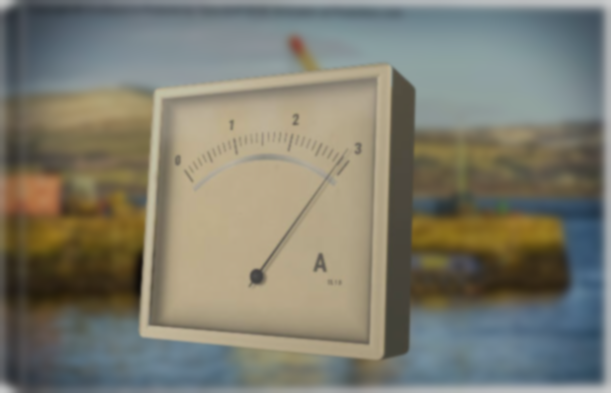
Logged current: 2.9 A
